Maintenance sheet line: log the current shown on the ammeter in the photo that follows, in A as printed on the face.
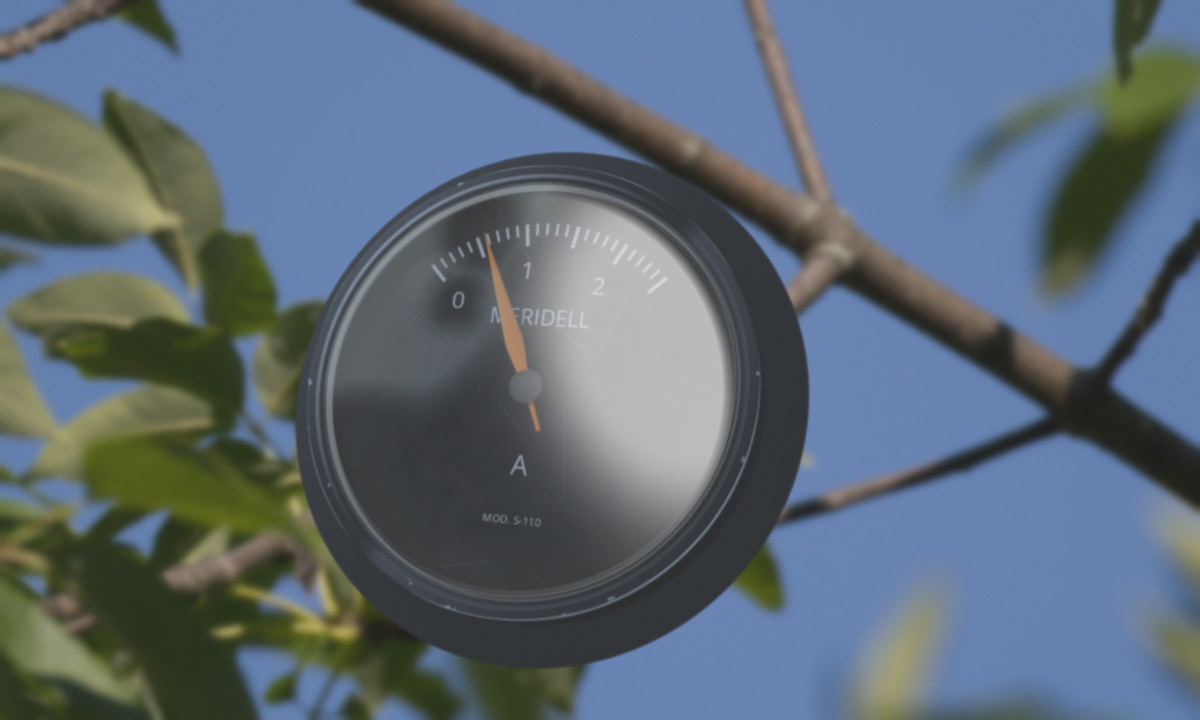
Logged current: 0.6 A
